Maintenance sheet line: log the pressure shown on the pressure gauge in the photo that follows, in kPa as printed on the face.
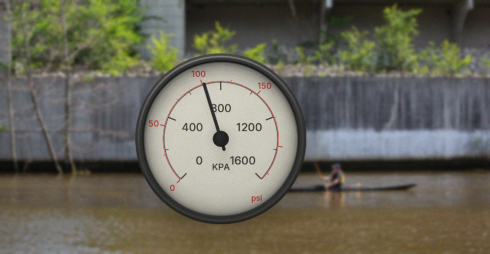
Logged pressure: 700 kPa
